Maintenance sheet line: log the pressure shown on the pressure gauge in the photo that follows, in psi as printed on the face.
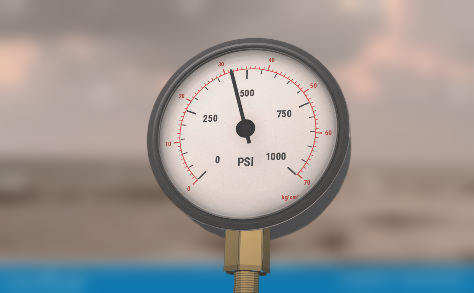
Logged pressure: 450 psi
